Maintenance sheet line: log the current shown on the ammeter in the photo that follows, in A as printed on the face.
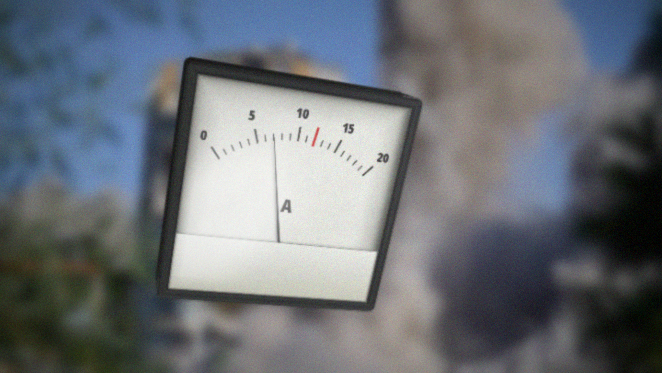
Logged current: 7 A
